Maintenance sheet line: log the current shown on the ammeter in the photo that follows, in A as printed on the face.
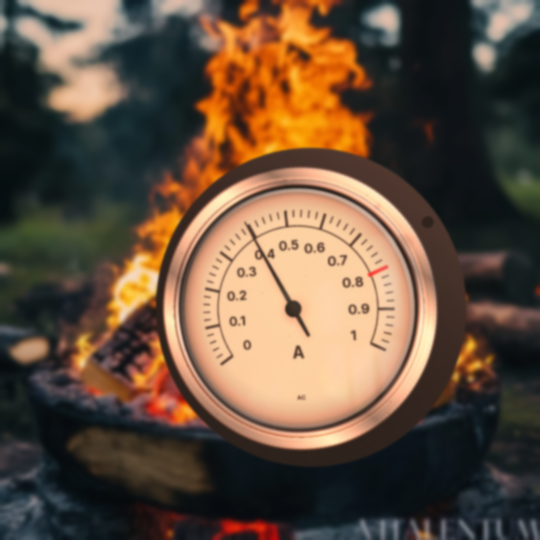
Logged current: 0.4 A
